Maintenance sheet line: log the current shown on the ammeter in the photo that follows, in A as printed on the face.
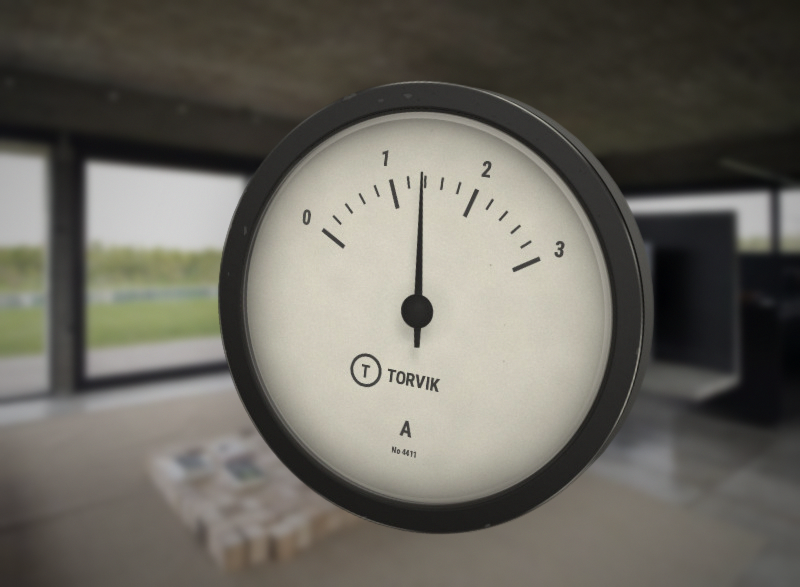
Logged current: 1.4 A
